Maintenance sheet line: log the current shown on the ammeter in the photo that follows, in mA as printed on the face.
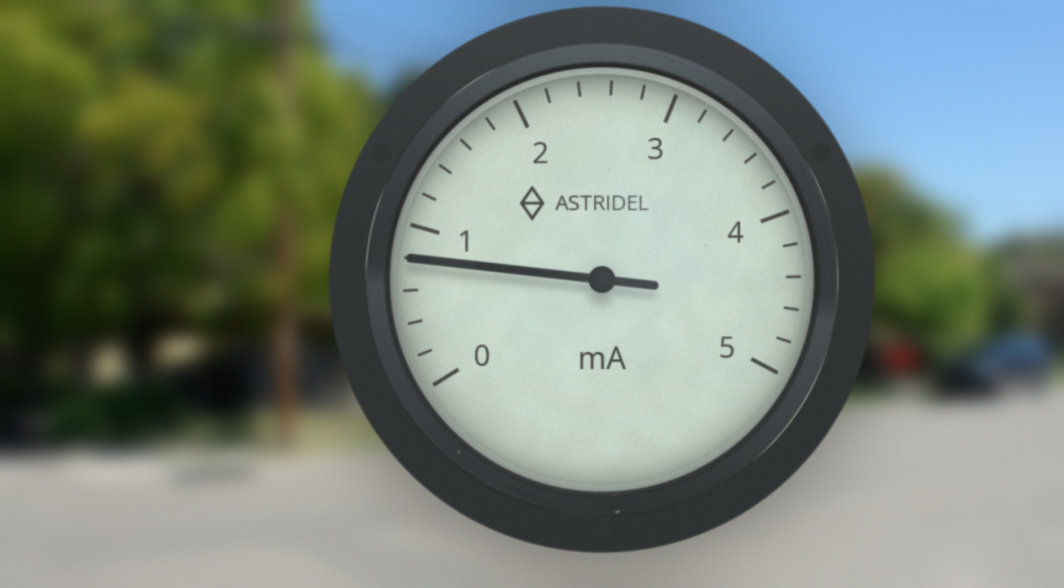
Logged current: 0.8 mA
